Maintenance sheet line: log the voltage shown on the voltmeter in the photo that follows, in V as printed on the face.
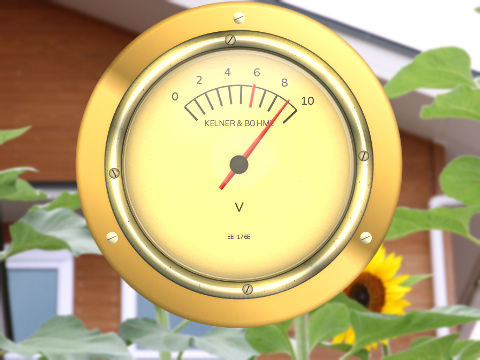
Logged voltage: 9 V
